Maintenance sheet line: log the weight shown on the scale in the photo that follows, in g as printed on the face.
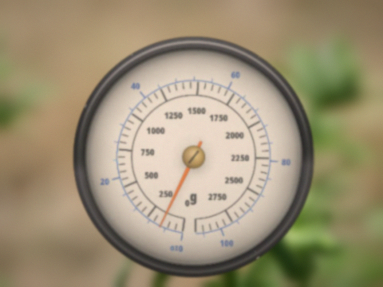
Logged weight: 150 g
